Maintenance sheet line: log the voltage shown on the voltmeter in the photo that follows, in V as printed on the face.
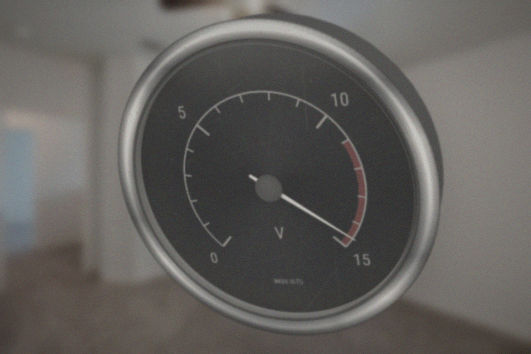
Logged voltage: 14.5 V
